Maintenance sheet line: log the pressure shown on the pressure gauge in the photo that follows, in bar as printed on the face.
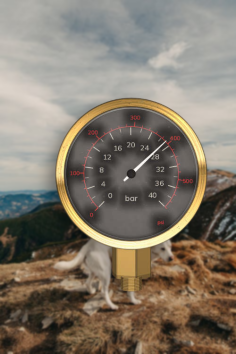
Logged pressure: 27 bar
